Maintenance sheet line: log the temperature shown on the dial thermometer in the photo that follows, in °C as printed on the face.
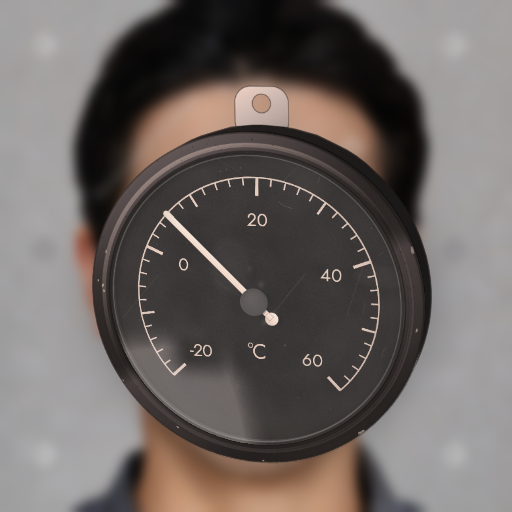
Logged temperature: 6 °C
